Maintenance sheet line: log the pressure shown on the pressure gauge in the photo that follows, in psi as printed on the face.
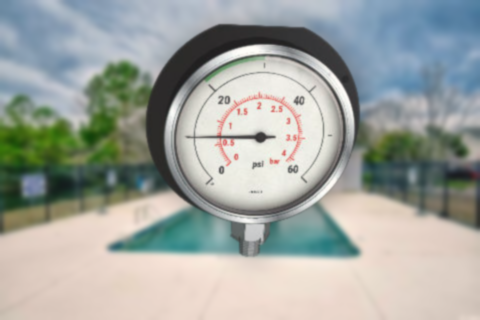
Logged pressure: 10 psi
